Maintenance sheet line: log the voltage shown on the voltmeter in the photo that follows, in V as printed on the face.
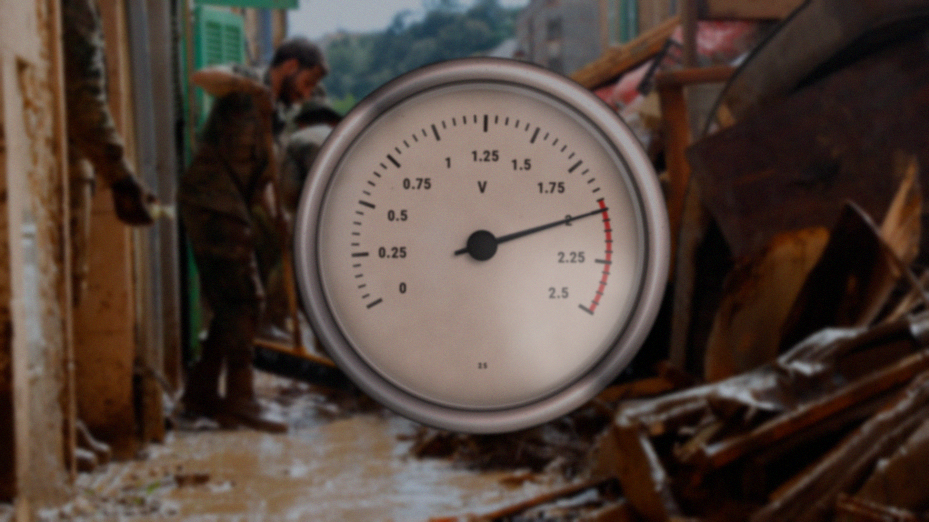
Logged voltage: 2 V
